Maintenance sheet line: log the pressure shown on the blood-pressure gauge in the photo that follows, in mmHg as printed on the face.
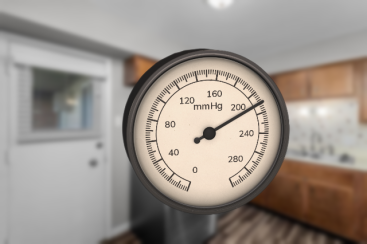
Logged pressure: 210 mmHg
